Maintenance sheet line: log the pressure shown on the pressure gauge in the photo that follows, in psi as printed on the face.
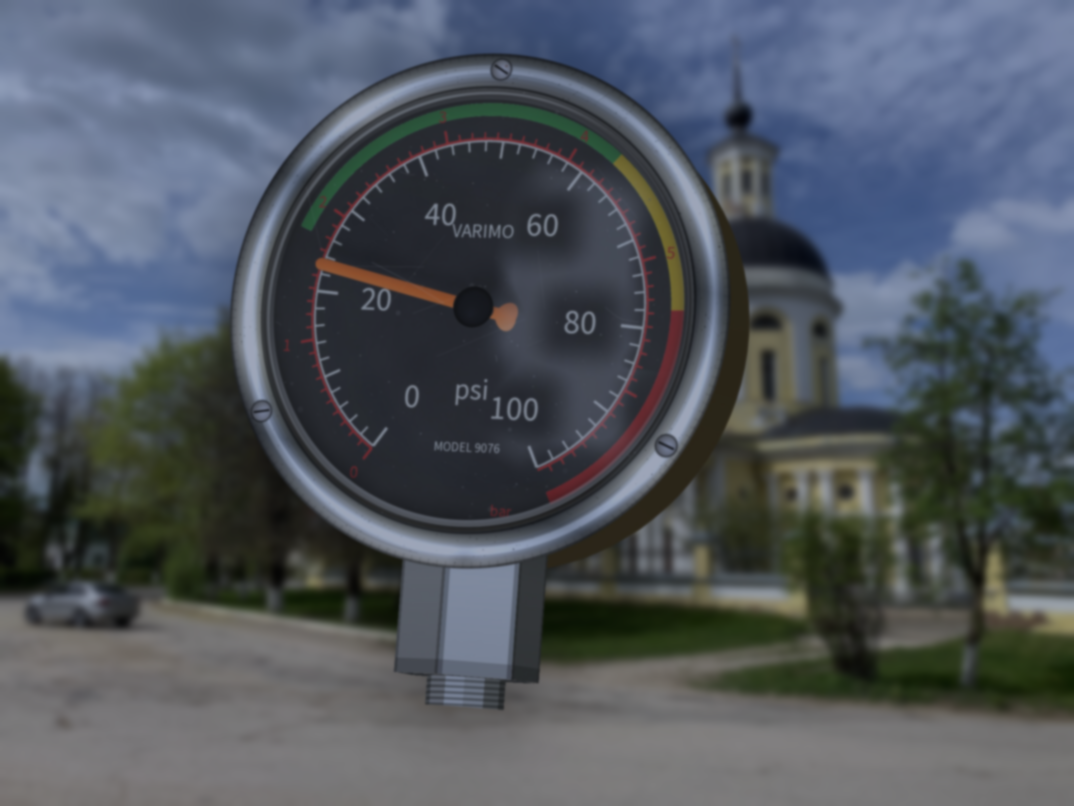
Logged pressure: 23 psi
